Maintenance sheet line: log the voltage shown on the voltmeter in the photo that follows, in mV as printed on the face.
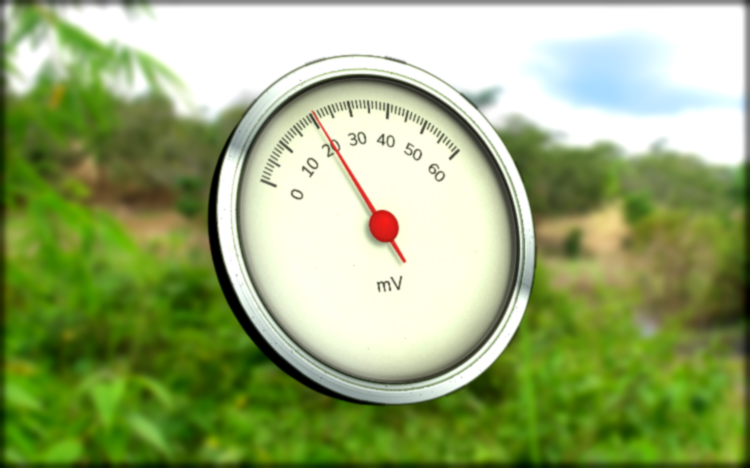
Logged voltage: 20 mV
